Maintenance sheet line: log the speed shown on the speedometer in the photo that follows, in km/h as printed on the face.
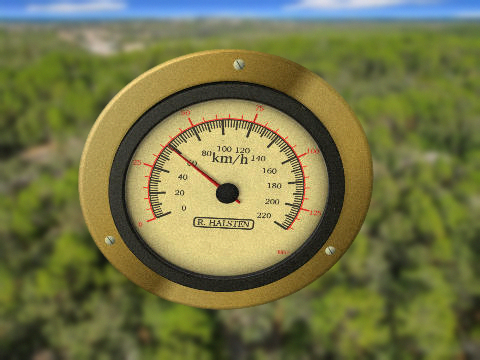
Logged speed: 60 km/h
